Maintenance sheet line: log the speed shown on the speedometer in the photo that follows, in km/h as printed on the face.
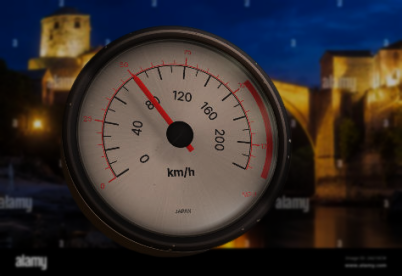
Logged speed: 80 km/h
